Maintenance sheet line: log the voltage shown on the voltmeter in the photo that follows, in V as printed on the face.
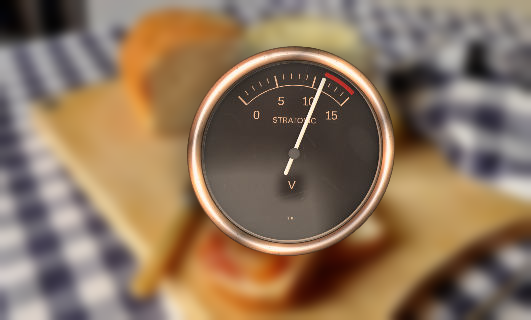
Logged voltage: 11 V
